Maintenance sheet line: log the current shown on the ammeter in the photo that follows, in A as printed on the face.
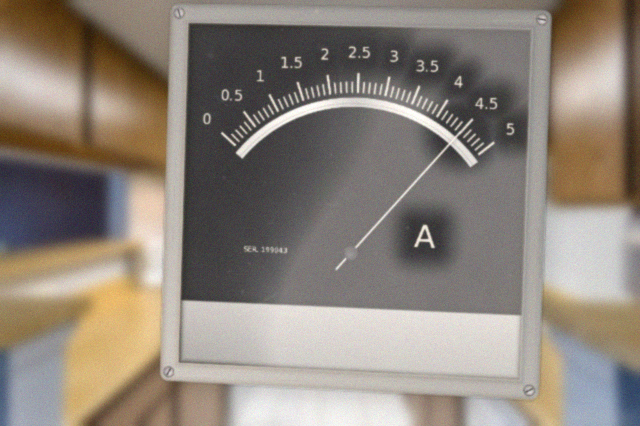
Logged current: 4.5 A
